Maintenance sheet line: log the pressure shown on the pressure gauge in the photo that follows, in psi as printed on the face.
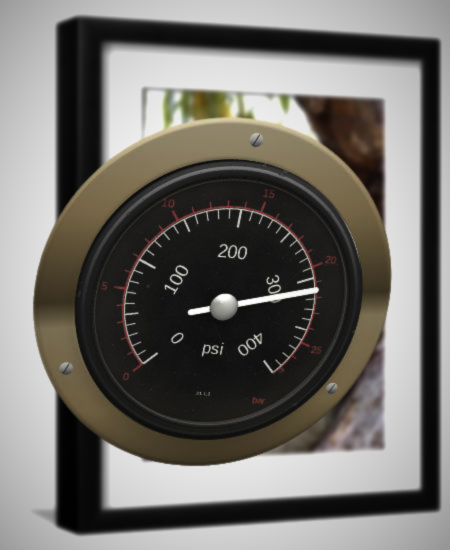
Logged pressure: 310 psi
